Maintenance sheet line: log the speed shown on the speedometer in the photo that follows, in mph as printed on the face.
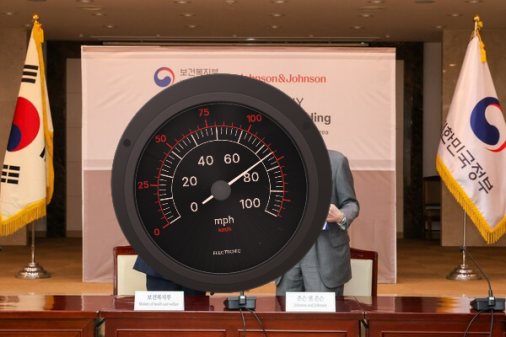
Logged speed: 74 mph
